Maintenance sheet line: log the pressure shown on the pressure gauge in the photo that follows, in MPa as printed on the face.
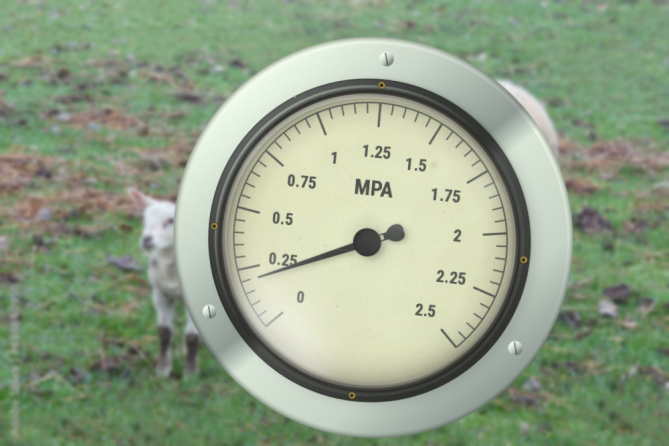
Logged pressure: 0.2 MPa
